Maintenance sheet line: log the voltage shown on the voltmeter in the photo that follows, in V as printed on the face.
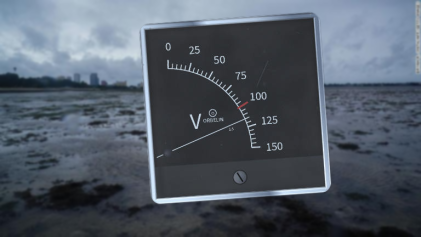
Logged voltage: 115 V
